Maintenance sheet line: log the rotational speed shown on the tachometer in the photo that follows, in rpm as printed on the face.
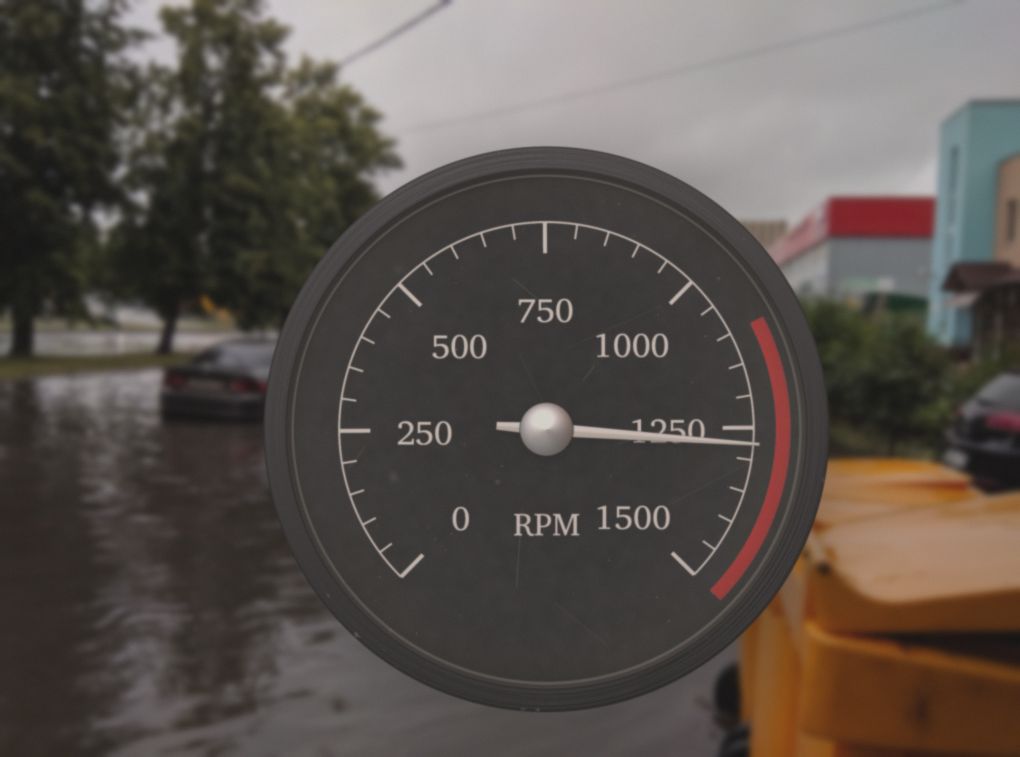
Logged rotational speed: 1275 rpm
